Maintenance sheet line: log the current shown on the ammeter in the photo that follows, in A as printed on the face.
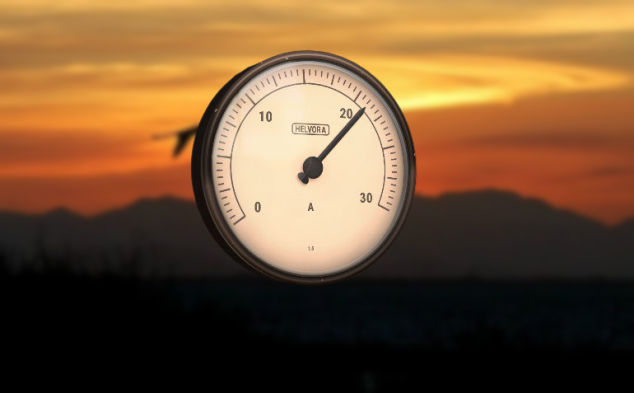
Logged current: 21 A
